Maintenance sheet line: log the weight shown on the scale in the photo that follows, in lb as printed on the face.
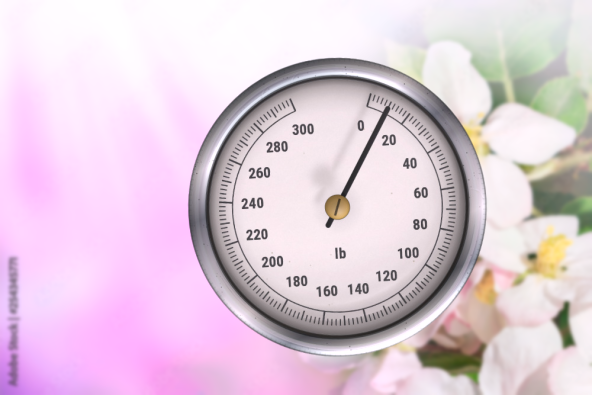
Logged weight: 10 lb
